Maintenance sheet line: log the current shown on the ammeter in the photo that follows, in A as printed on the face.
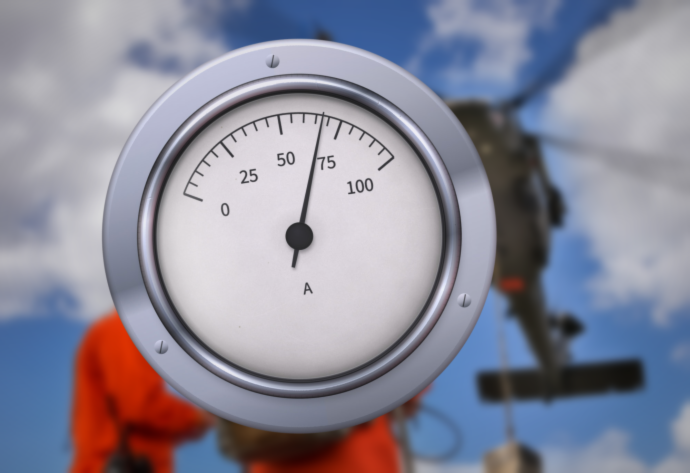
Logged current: 67.5 A
